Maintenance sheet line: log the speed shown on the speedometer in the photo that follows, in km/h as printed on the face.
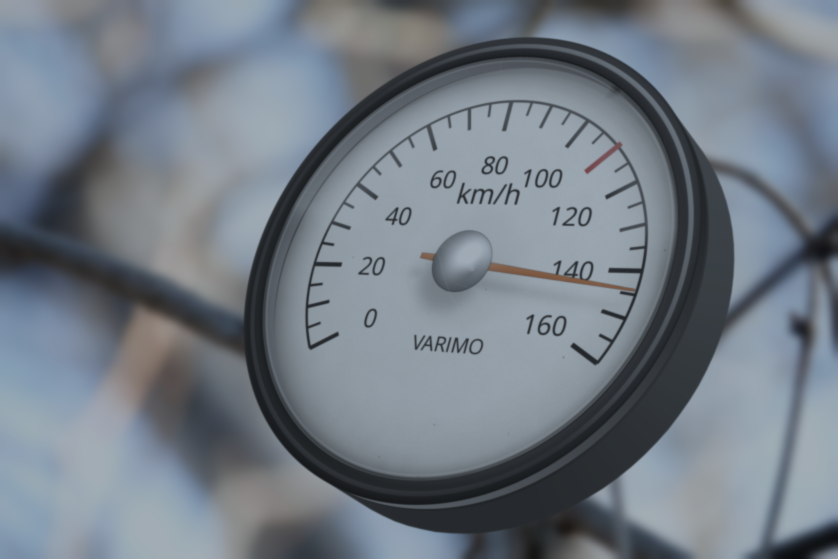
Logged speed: 145 km/h
